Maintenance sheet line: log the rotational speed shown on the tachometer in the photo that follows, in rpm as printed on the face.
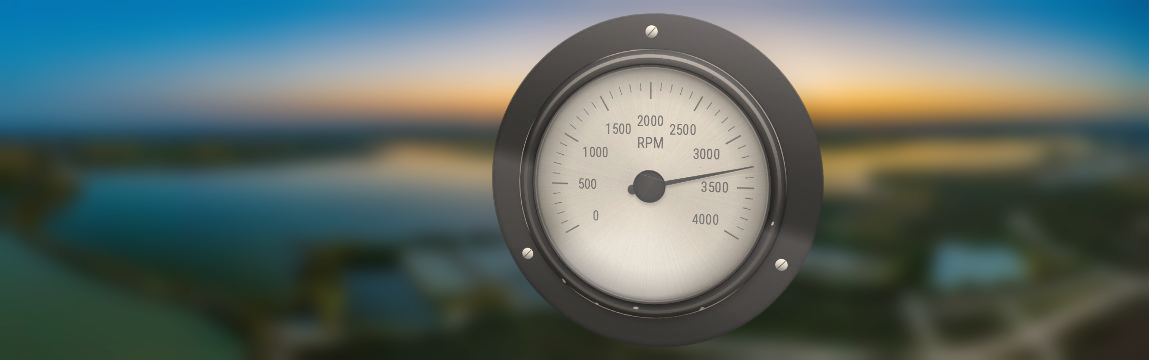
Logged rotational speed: 3300 rpm
